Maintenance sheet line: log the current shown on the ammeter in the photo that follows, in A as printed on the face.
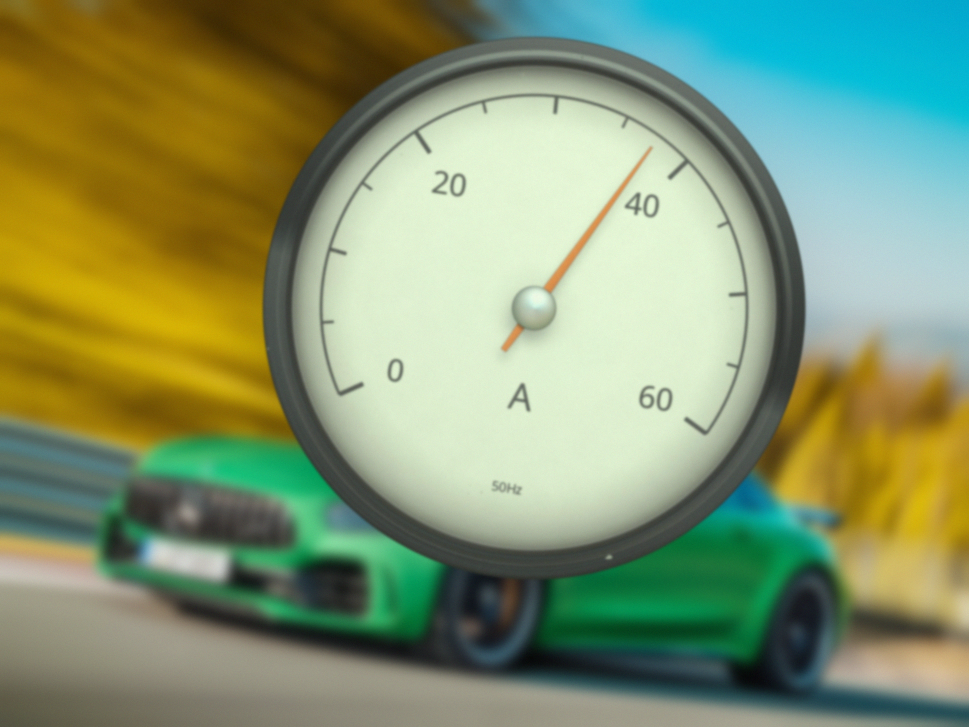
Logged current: 37.5 A
